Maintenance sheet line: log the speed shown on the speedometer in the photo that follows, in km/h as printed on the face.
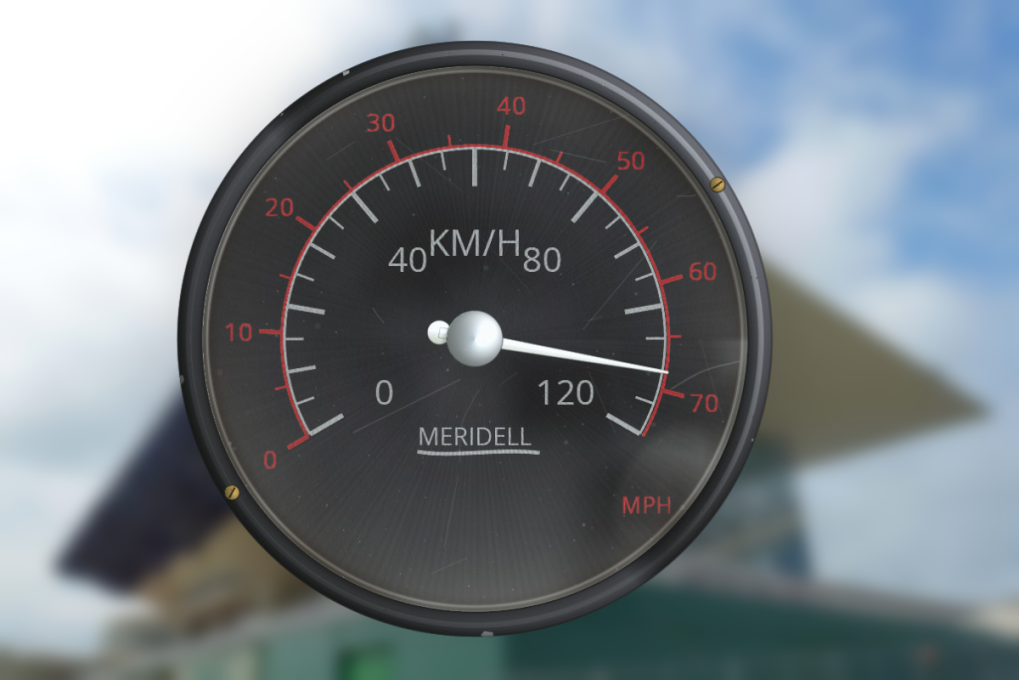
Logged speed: 110 km/h
